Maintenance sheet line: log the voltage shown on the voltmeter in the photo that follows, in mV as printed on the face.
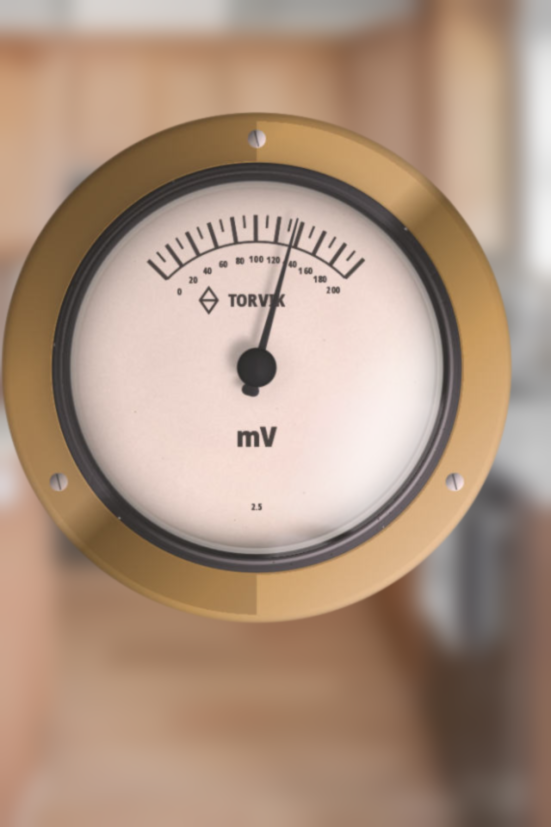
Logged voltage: 135 mV
